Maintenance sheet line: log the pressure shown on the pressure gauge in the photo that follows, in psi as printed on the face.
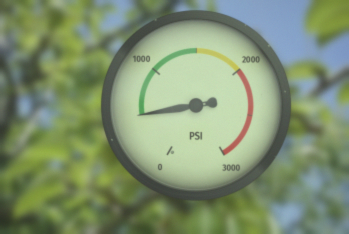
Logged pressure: 500 psi
